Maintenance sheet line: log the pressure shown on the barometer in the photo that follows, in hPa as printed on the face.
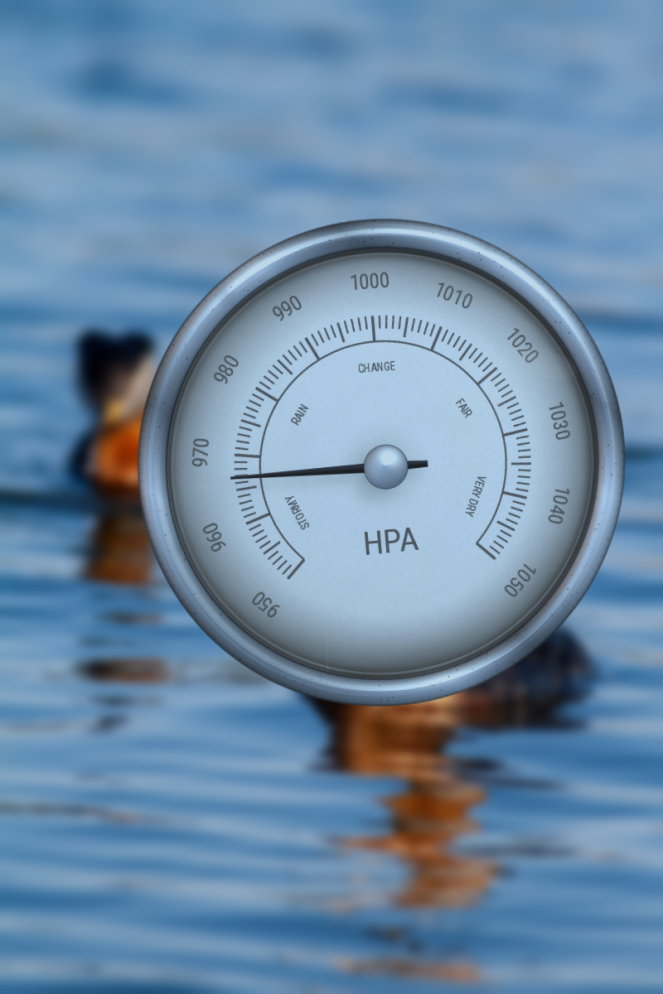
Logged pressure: 967 hPa
